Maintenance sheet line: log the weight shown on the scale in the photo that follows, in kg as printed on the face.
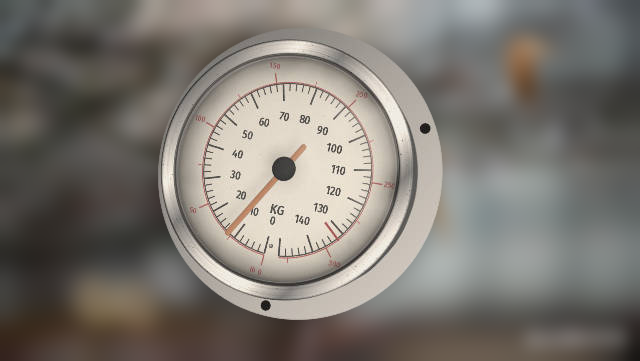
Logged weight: 12 kg
